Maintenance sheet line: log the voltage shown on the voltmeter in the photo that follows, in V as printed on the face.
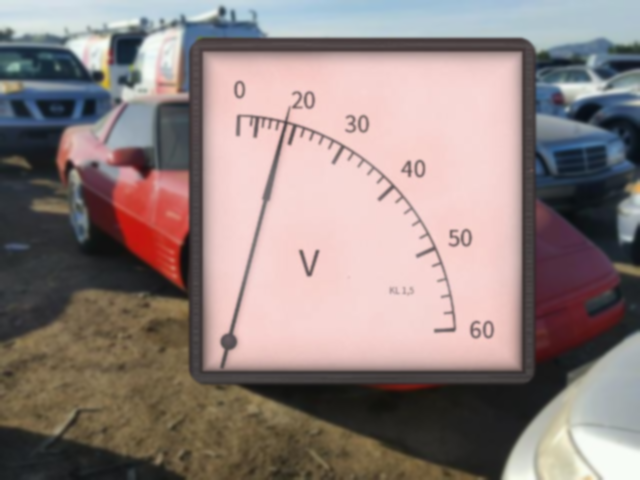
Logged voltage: 18 V
